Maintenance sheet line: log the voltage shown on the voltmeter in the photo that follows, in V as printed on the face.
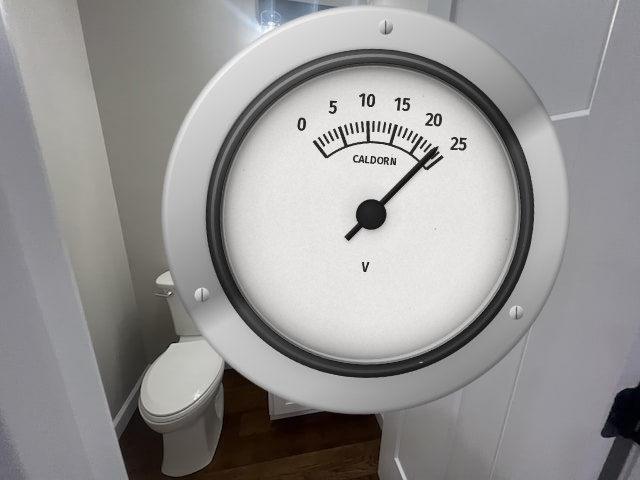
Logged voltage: 23 V
